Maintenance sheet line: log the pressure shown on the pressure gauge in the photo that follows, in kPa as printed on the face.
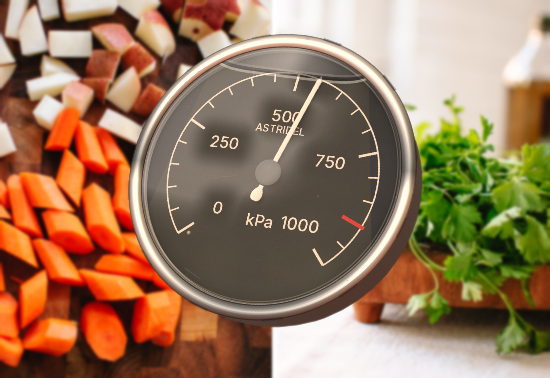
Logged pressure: 550 kPa
